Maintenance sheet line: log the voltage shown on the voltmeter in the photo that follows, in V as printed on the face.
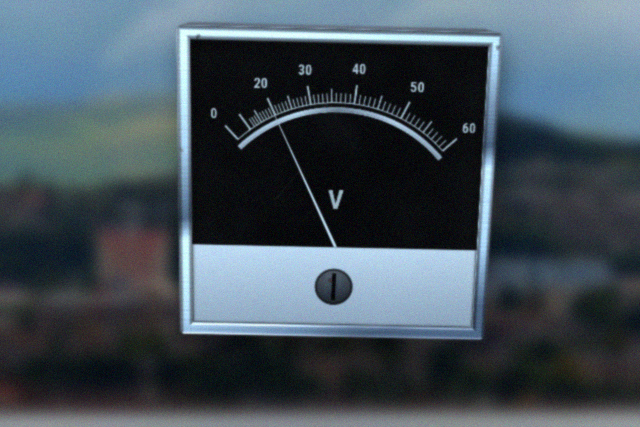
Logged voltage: 20 V
